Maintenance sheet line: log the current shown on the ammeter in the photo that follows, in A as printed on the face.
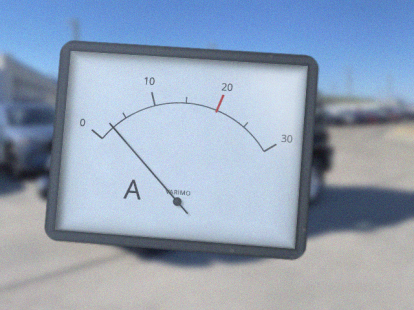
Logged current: 2.5 A
